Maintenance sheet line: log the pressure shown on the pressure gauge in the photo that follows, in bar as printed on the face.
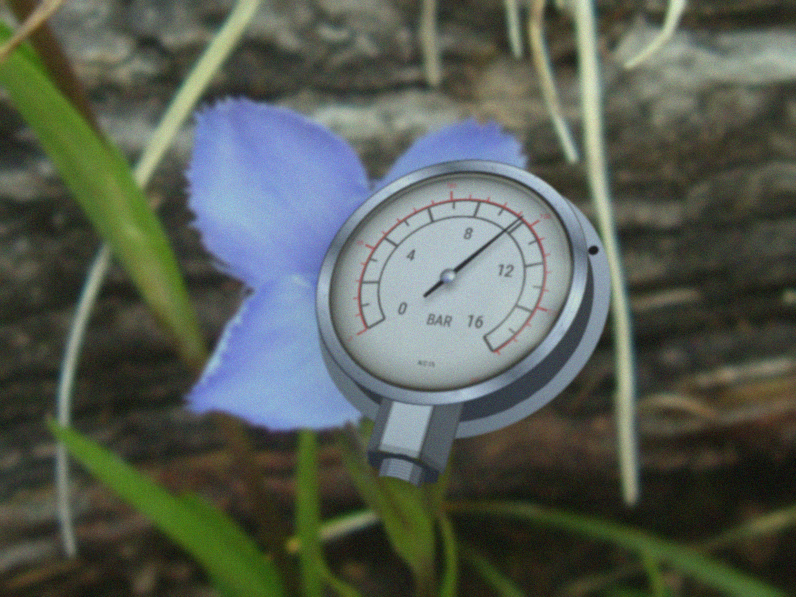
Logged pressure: 10 bar
